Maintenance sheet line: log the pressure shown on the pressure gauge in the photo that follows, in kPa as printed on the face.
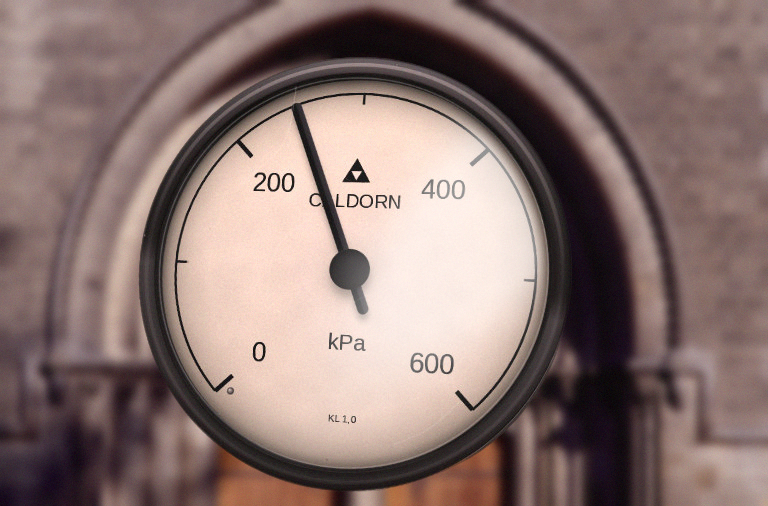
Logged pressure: 250 kPa
